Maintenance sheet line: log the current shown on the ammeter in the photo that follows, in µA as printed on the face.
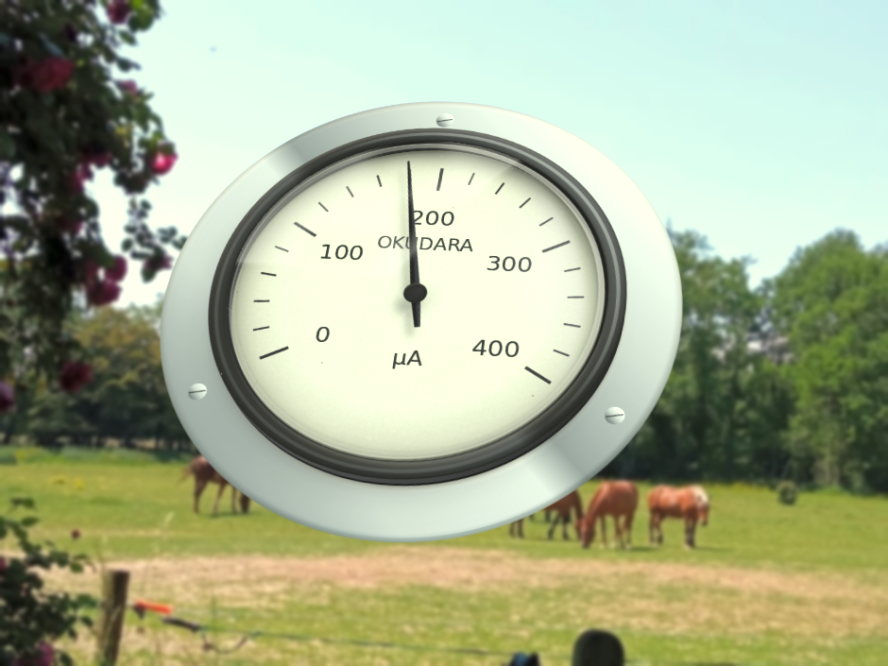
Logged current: 180 µA
